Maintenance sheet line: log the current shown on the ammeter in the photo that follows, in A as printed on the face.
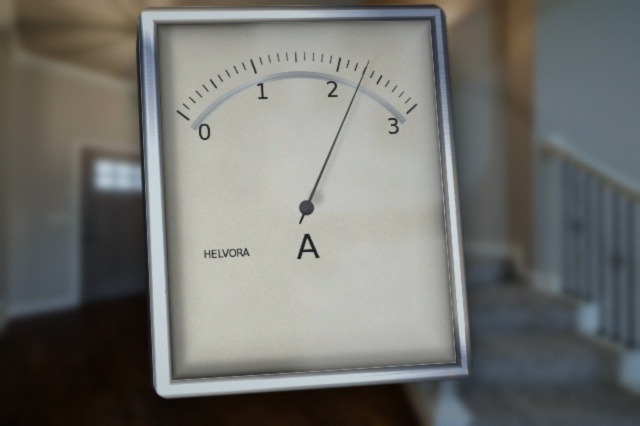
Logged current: 2.3 A
